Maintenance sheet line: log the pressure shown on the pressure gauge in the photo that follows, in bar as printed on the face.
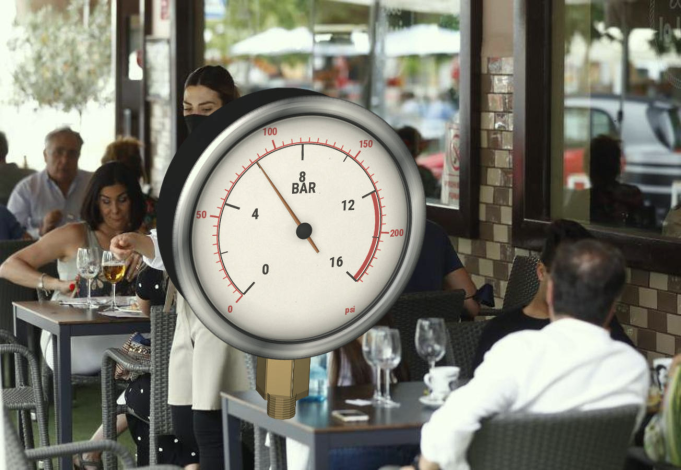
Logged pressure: 6 bar
